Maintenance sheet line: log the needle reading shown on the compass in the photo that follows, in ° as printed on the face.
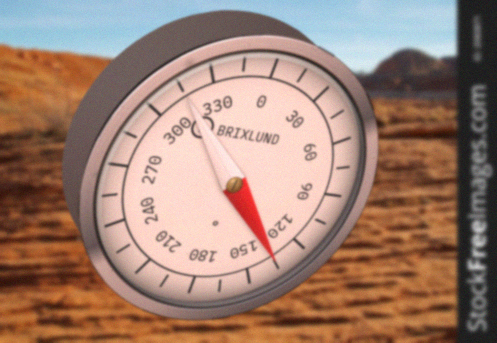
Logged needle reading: 135 °
